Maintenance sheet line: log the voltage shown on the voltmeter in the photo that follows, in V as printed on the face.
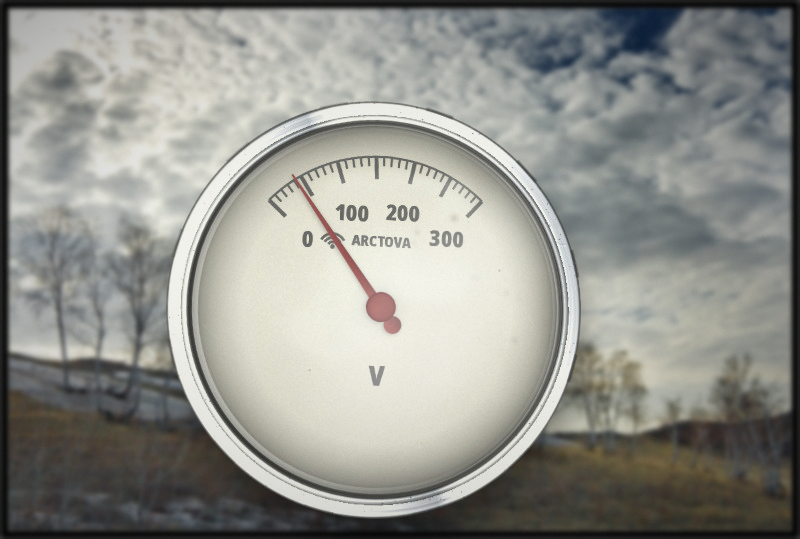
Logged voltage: 40 V
